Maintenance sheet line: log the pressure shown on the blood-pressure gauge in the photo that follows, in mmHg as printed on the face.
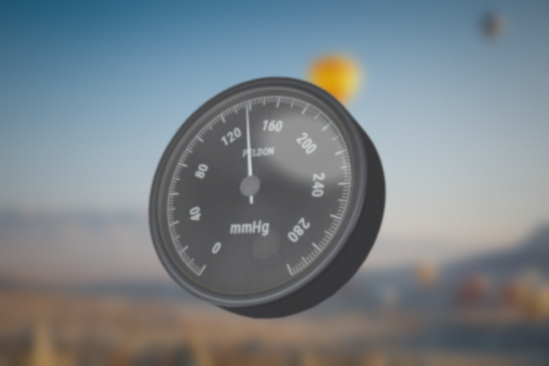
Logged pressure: 140 mmHg
